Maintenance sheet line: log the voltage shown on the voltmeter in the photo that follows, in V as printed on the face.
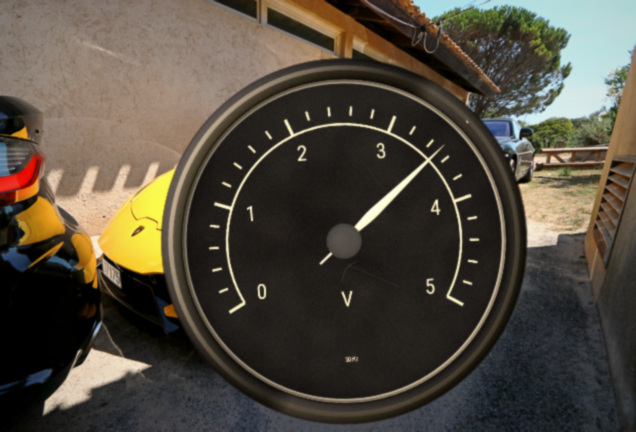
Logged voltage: 3.5 V
